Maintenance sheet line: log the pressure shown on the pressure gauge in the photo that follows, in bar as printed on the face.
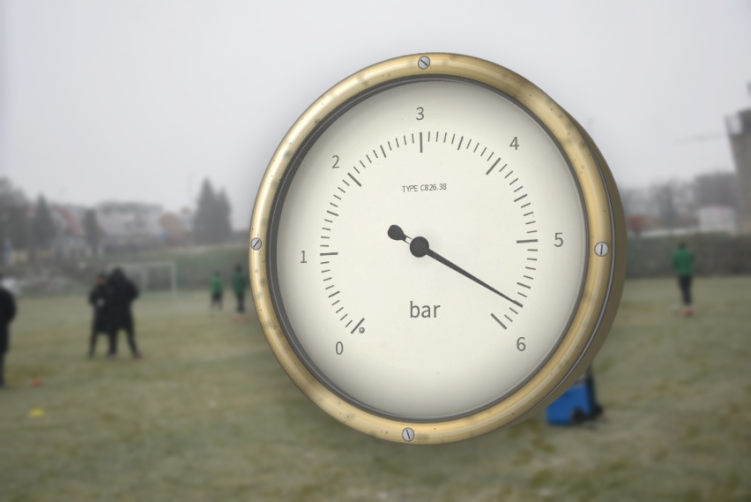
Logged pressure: 5.7 bar
